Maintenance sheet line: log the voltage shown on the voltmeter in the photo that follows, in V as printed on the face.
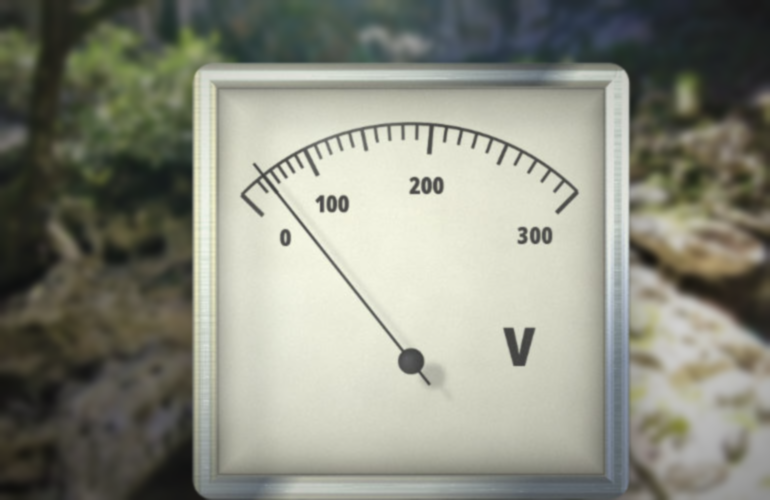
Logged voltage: 50 V
